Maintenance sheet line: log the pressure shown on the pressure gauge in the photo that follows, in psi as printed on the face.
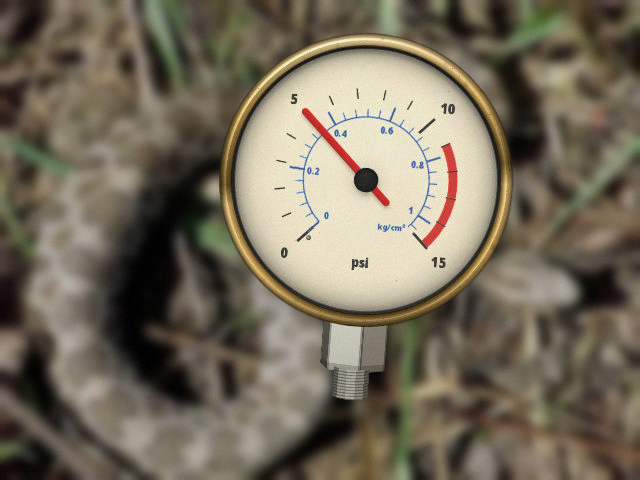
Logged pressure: 5 psi
